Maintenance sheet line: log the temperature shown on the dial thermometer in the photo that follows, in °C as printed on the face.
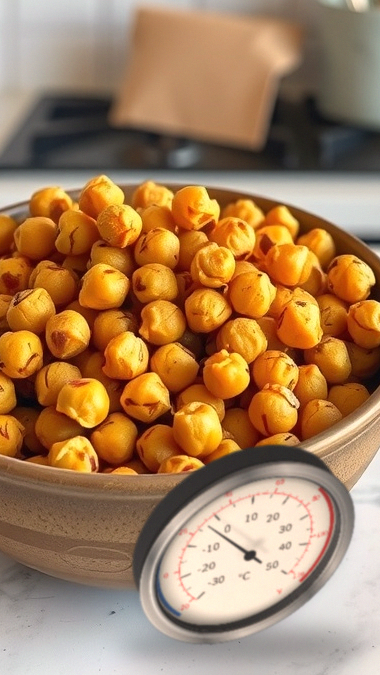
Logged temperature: -2.5 °C
